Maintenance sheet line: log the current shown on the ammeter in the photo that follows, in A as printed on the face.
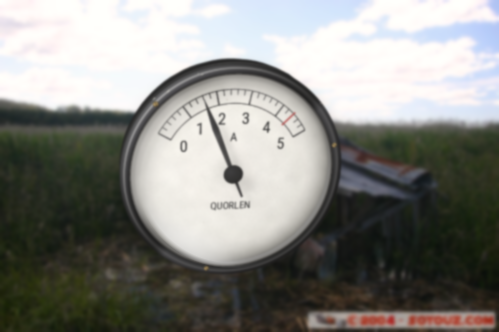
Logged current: 1.6 A
